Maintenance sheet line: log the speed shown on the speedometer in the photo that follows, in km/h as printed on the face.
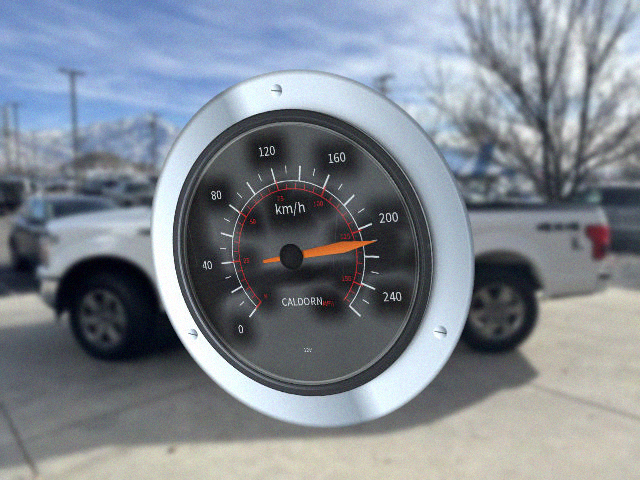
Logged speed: 210 km/h
